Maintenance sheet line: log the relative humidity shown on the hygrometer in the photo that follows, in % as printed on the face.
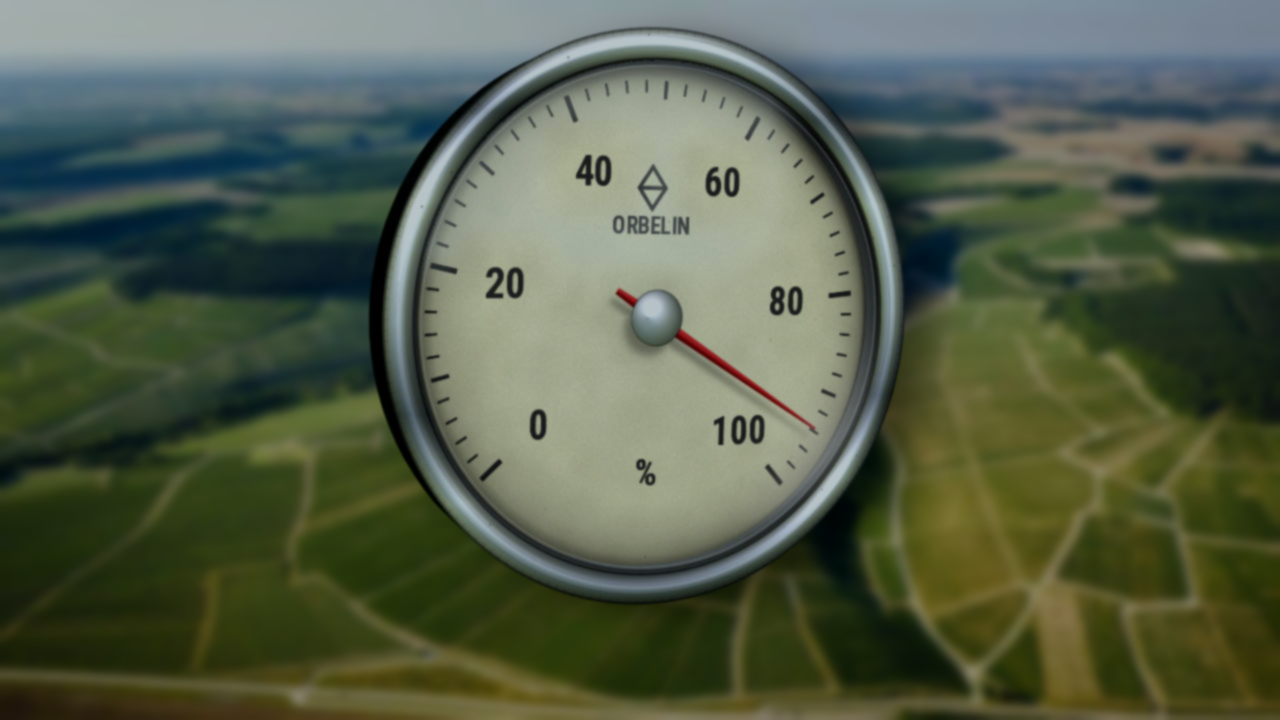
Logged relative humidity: 94 %
